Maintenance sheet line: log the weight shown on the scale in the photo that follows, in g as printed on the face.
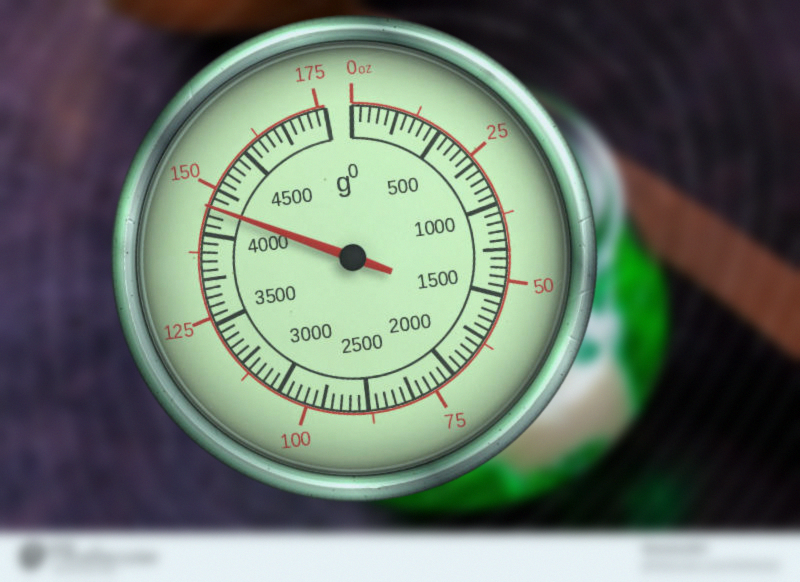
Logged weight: 4150 g
